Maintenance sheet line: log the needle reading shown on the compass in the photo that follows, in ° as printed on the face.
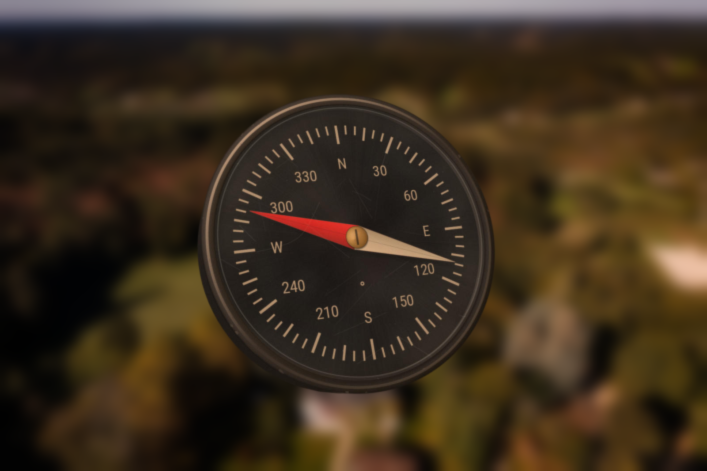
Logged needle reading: 290 °
